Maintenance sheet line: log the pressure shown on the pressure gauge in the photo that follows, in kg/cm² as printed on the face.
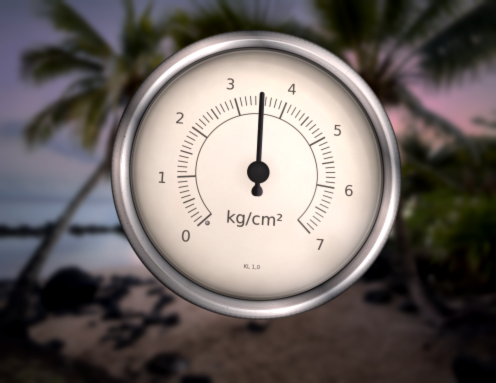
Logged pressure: 3.5 kg/cm²
